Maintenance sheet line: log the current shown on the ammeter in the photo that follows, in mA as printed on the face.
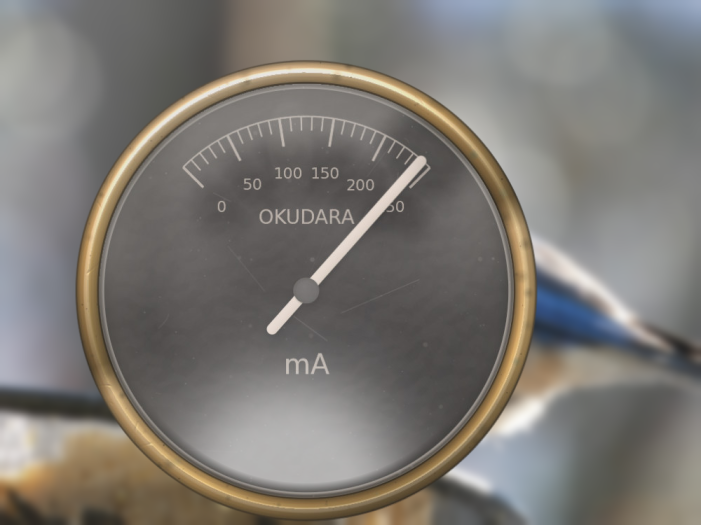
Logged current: 240 mA
